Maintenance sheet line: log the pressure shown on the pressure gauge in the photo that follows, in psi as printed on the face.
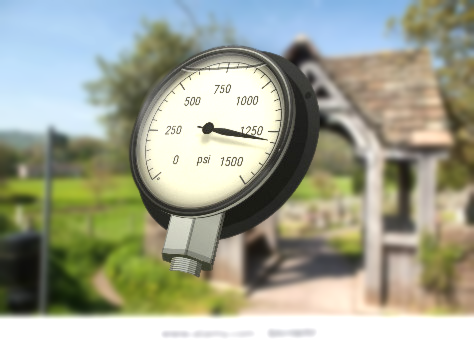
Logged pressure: 1300 psi
